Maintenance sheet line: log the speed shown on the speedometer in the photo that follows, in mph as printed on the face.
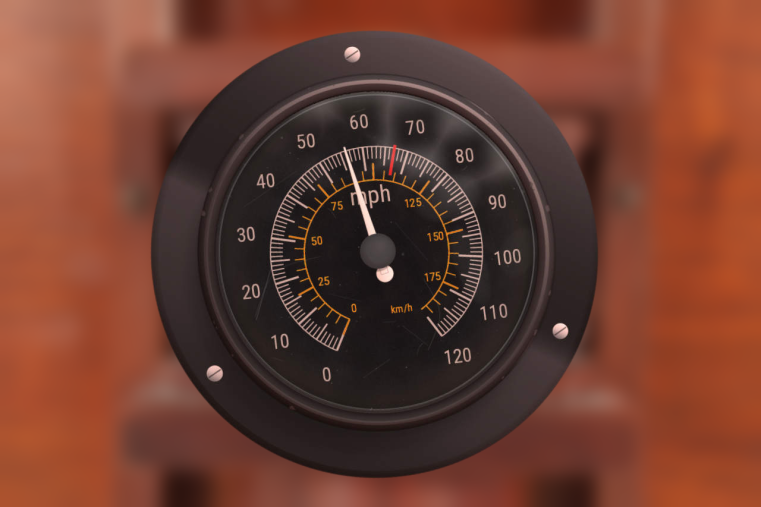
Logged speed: 56 mph
